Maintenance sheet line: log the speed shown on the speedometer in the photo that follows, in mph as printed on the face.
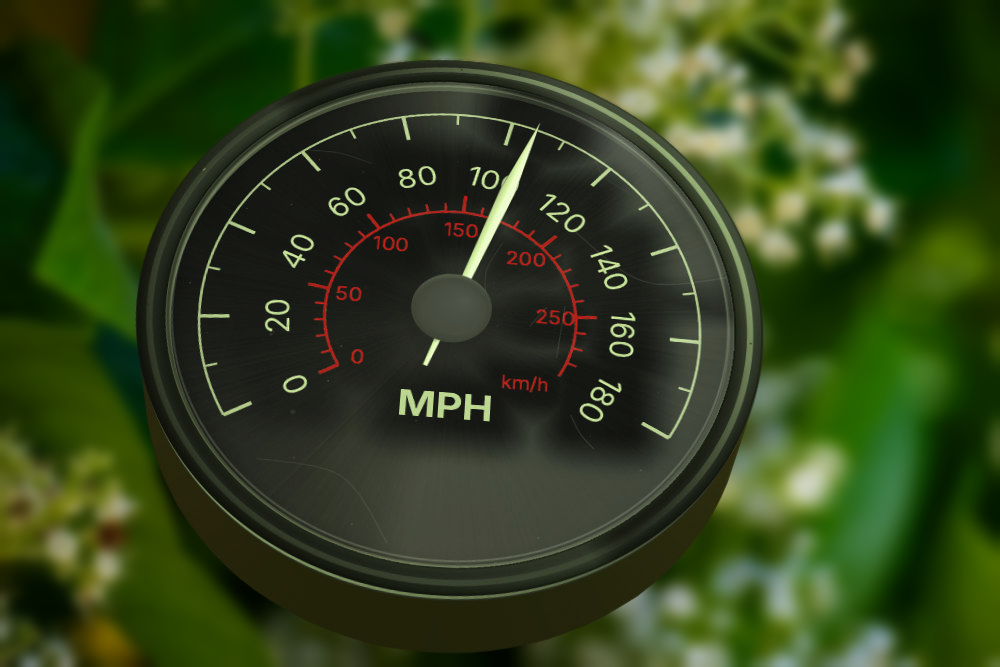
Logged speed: 105 mph
